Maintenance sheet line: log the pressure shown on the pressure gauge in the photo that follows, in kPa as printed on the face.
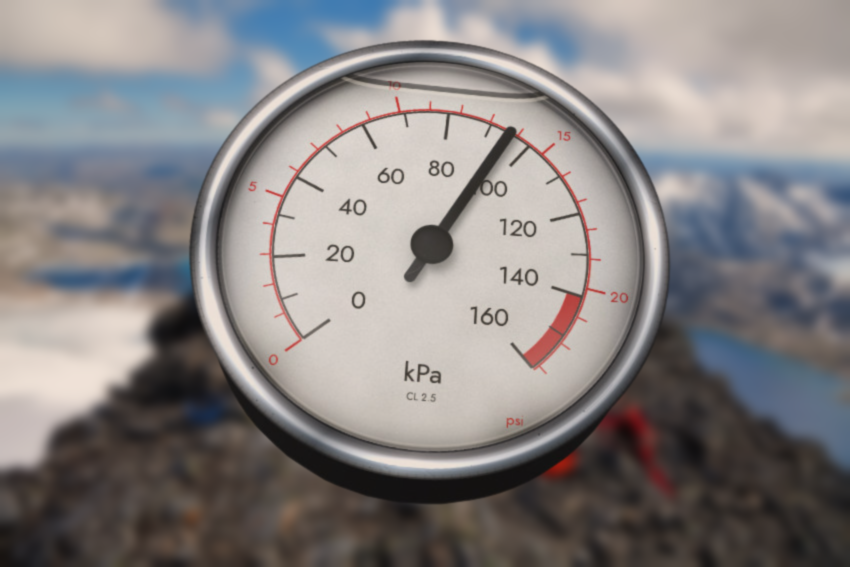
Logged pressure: 95 kPa
